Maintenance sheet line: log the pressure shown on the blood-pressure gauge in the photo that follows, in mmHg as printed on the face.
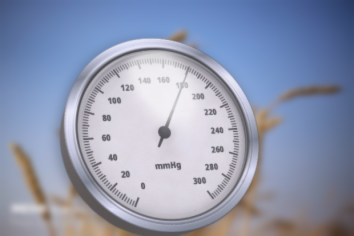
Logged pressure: 180 mmHg
